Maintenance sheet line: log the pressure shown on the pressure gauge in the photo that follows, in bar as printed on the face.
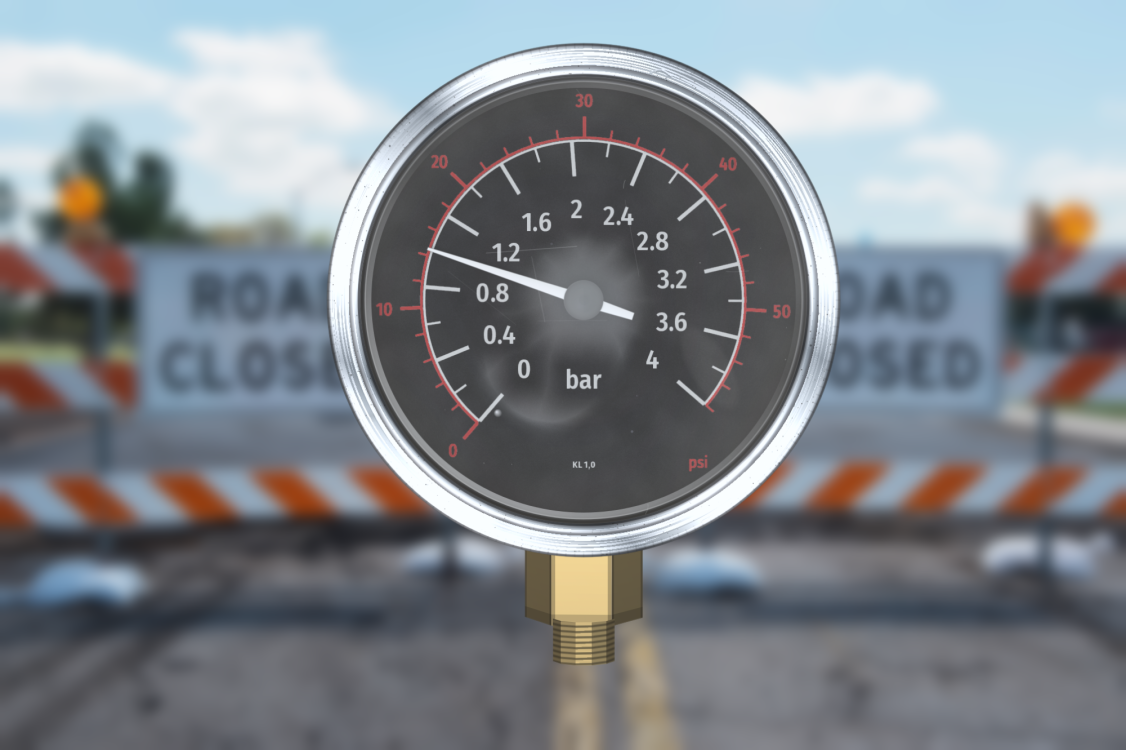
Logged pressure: 1 bar
